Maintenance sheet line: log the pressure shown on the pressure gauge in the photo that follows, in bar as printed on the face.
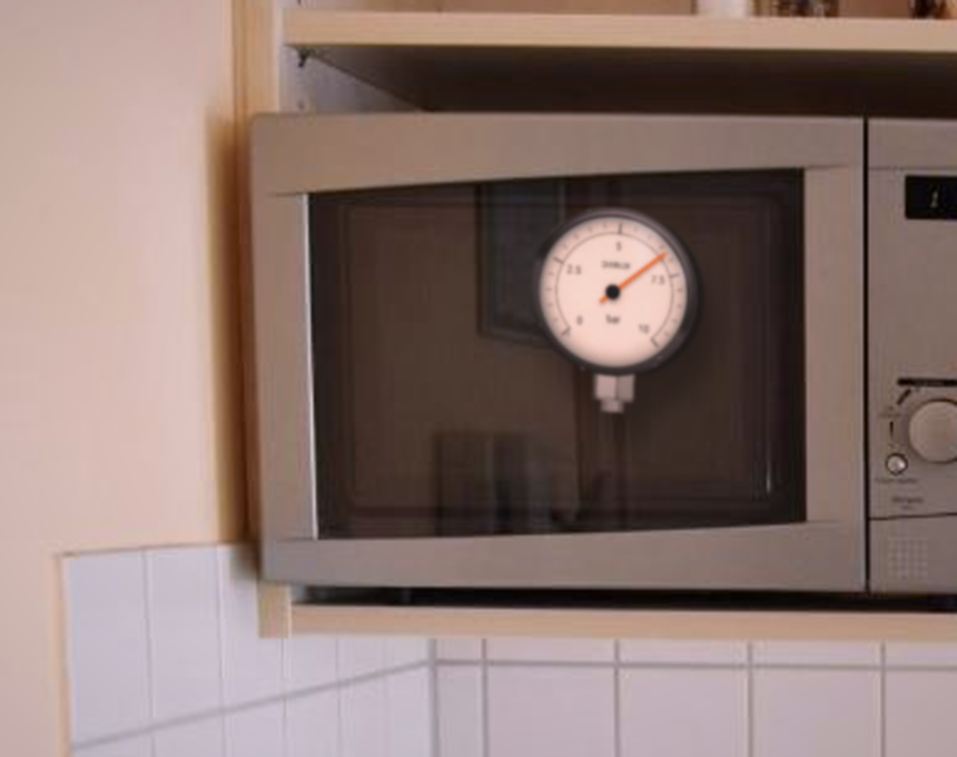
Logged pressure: 6.75 bar
